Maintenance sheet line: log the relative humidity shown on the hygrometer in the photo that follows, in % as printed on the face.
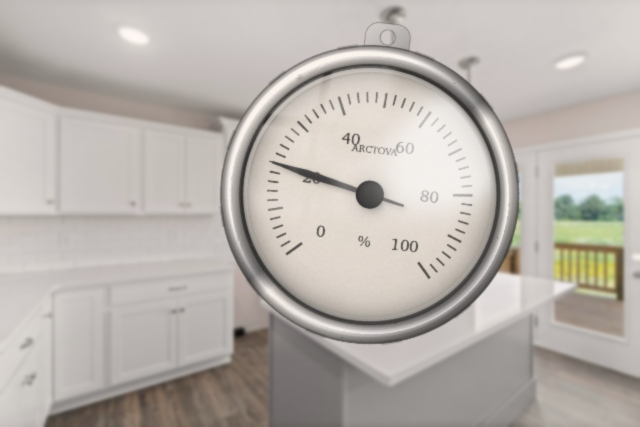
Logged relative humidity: 20 %
